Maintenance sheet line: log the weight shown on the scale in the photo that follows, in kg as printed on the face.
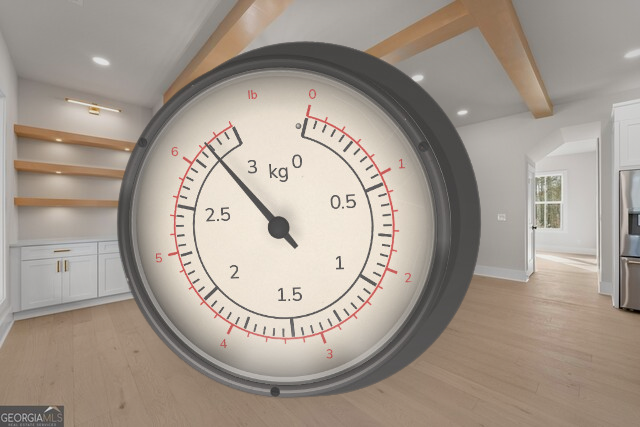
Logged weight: 2.85 kg
